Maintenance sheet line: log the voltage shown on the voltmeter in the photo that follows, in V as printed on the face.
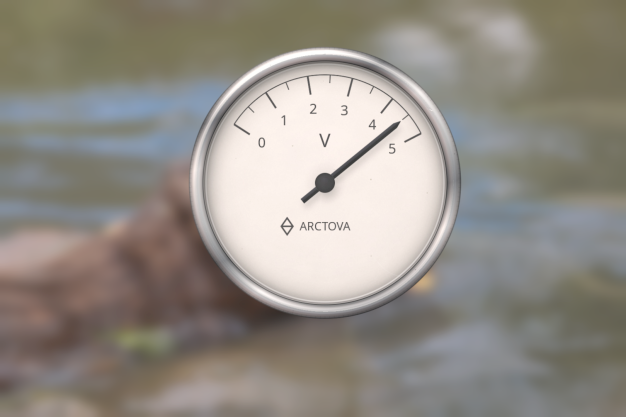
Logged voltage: 4.5 V
